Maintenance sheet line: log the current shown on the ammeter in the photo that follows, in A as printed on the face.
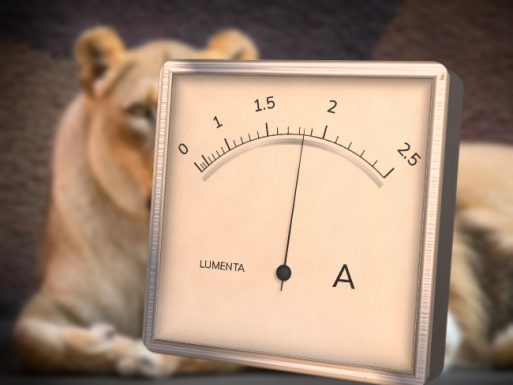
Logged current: 1.85 A
